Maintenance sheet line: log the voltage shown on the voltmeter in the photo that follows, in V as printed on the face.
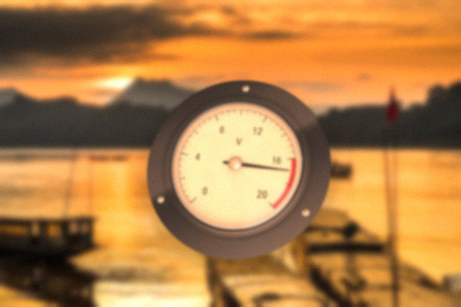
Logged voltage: 17 V
